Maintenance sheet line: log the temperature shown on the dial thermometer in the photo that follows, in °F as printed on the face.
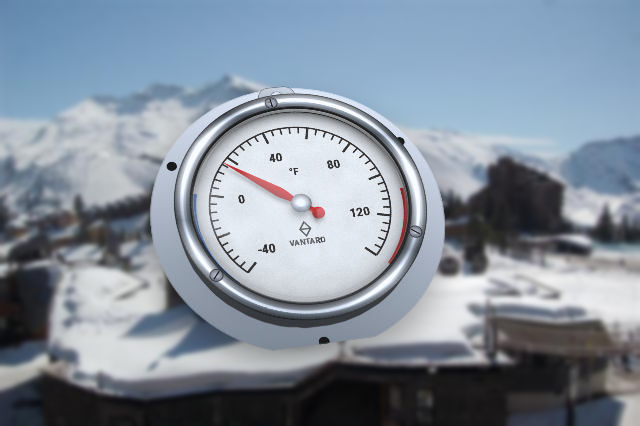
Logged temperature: 16 °F
